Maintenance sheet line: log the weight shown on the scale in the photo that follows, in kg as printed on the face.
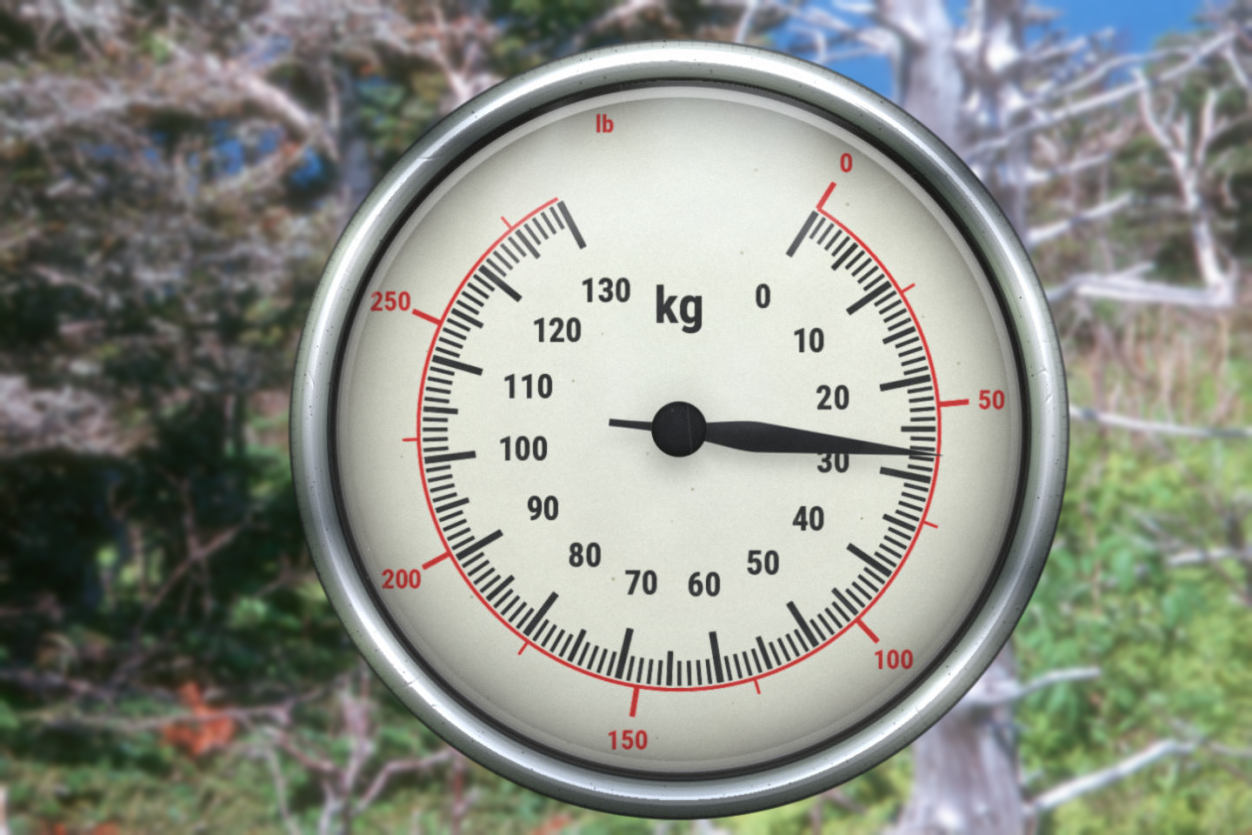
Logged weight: 27.5 kg
